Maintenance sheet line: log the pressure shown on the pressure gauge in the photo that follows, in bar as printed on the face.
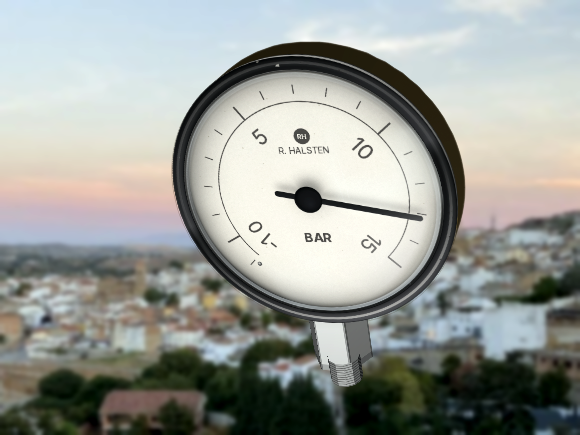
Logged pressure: 13 bar
